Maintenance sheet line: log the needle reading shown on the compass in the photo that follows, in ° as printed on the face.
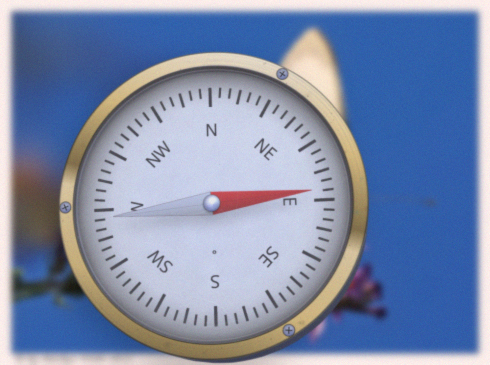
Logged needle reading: 85 °
